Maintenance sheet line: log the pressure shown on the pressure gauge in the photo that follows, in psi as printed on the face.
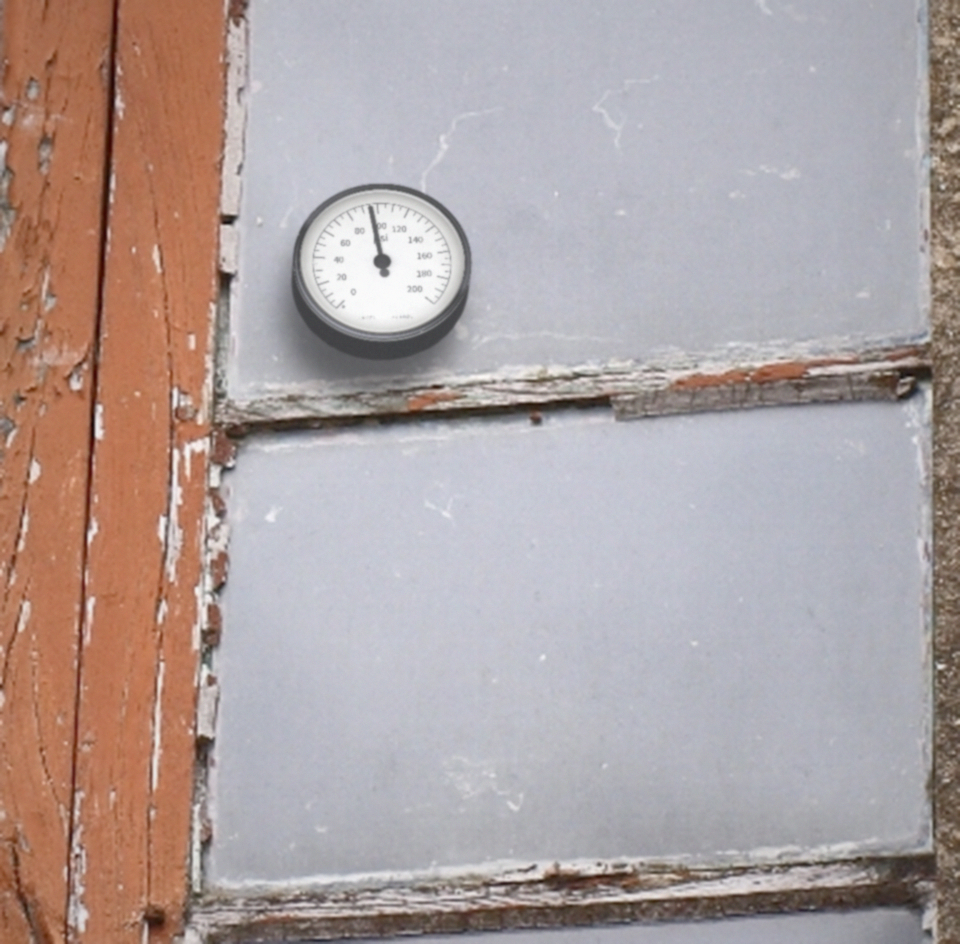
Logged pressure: 95 psi
